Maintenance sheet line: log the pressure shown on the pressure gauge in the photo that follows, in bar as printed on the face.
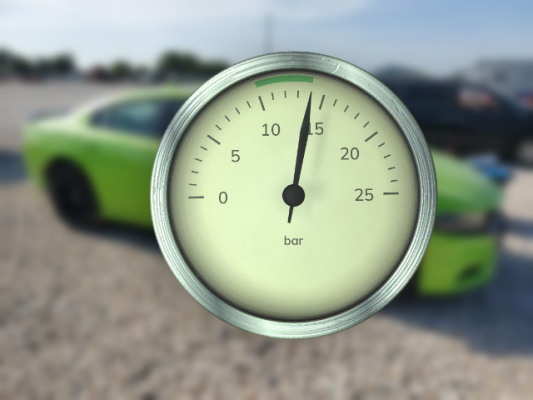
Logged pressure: 14 bar
